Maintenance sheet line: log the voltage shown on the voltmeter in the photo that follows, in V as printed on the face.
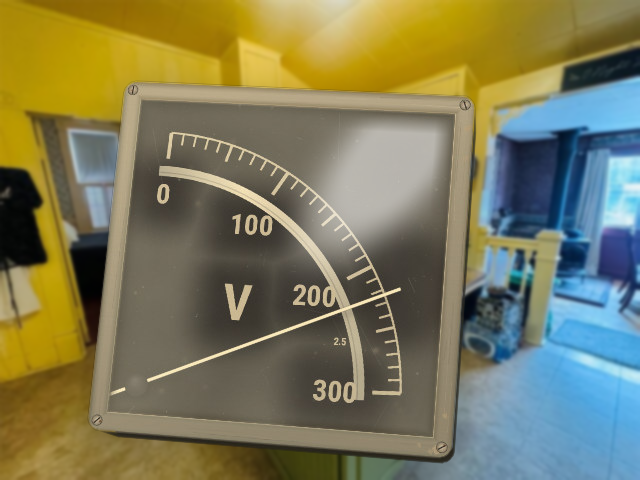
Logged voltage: 225 V
